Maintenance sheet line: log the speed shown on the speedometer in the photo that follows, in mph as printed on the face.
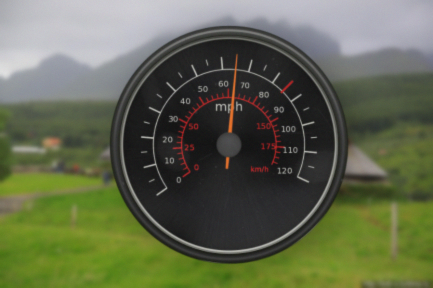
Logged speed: 65 mph
